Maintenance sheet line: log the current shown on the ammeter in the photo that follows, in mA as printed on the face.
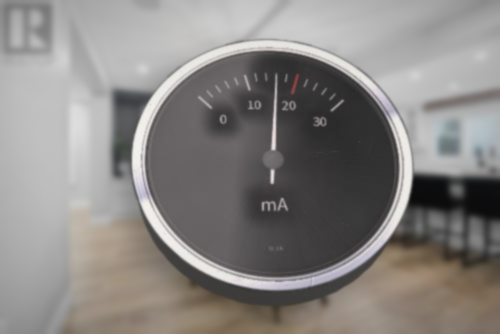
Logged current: 16 mA
